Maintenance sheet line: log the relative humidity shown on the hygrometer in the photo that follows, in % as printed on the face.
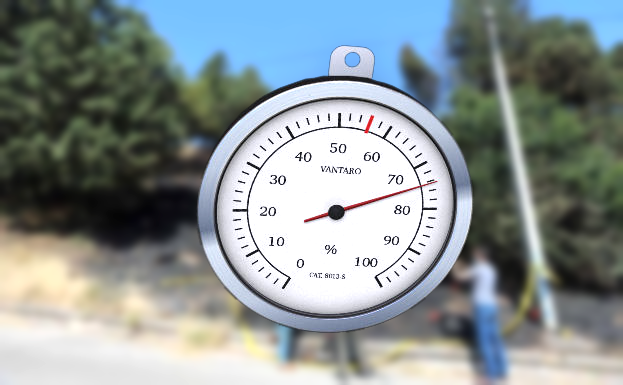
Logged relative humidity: 74 %
